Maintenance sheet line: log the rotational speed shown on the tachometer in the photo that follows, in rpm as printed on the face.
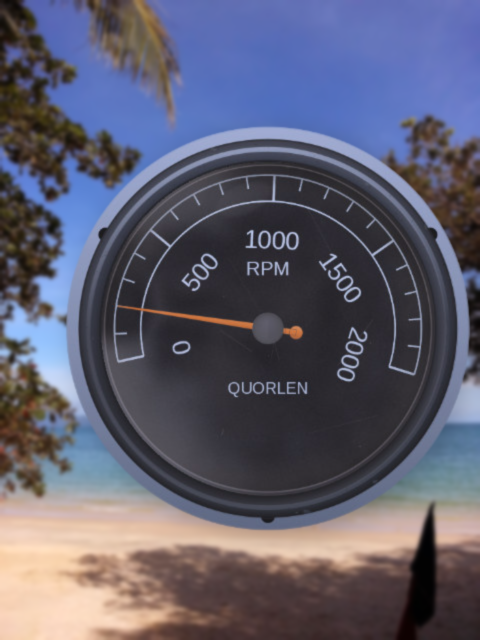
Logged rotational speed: 200 rpm
